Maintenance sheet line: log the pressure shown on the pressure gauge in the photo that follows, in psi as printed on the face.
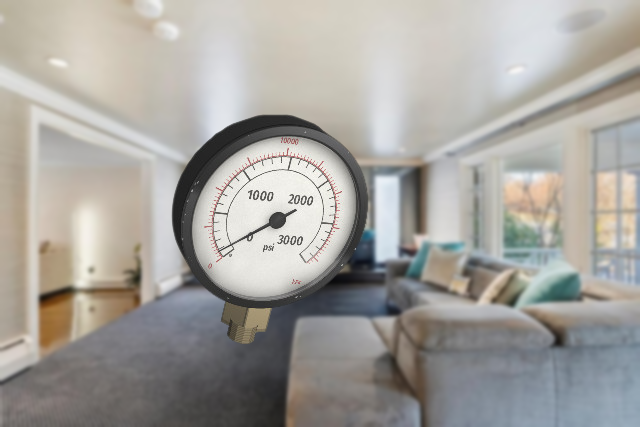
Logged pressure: 100 psi
